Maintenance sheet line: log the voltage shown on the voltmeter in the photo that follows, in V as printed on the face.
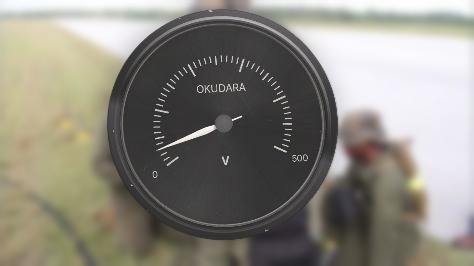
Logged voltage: 30 V
